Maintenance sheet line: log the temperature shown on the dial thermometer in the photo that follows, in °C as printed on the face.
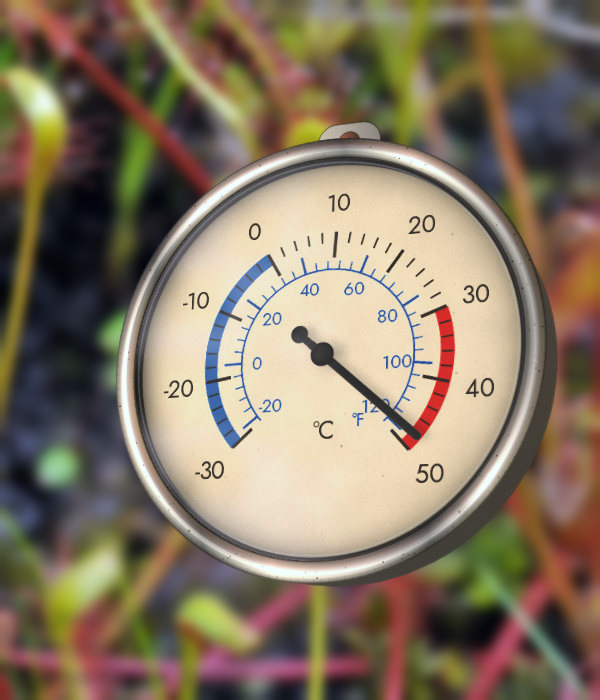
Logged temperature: 48 °C
